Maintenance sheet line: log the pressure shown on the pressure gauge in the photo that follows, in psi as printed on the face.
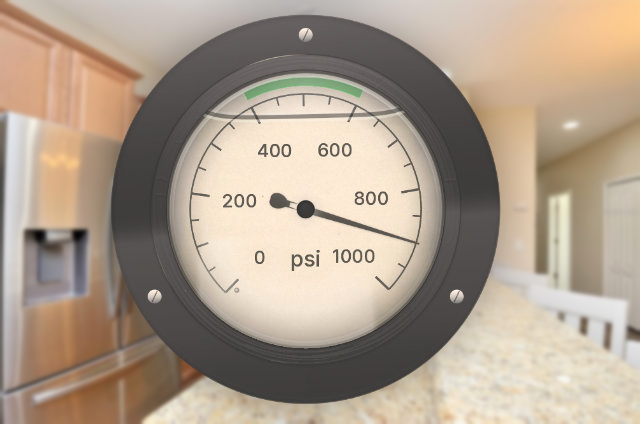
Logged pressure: 900 psi
